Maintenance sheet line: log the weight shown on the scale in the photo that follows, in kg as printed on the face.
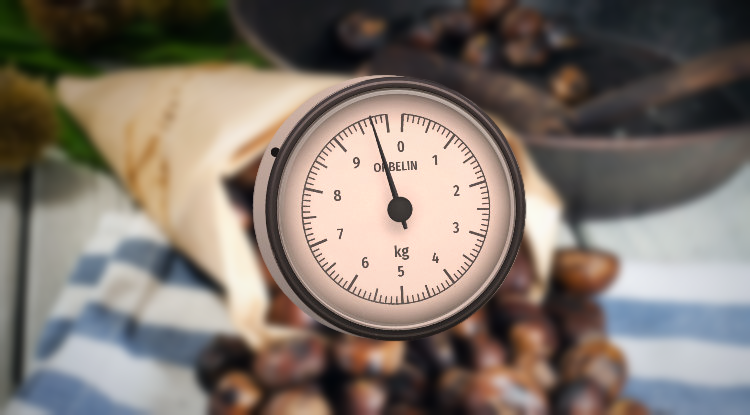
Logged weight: 9.7 kg
